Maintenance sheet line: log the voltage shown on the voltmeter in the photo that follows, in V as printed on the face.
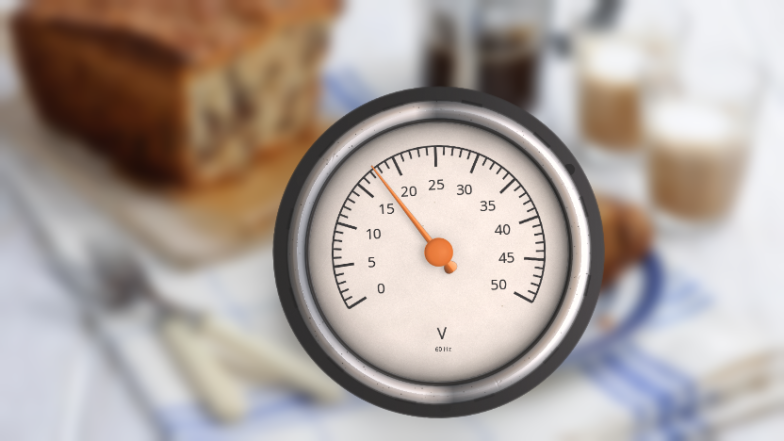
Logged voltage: 17.5 V
